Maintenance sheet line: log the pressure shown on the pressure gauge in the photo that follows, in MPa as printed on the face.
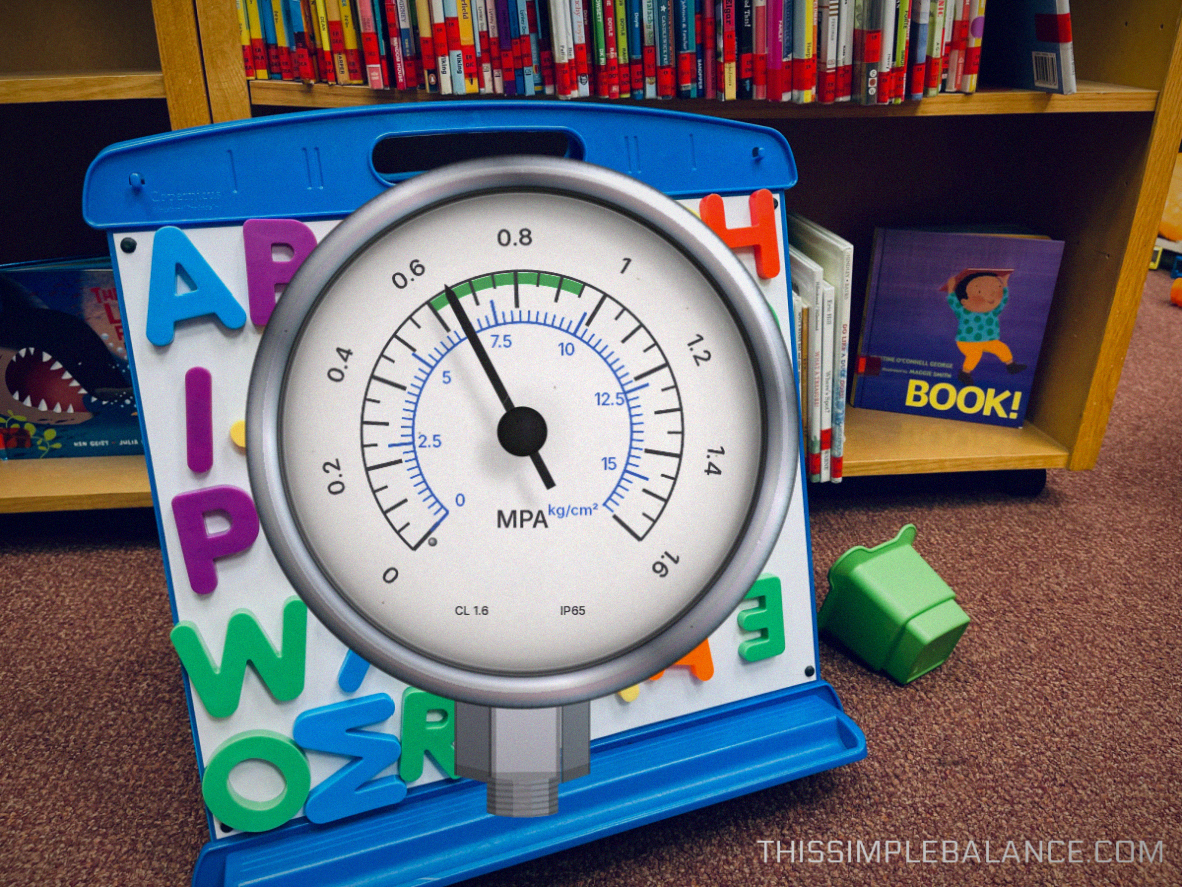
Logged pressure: 0.65 MPa
